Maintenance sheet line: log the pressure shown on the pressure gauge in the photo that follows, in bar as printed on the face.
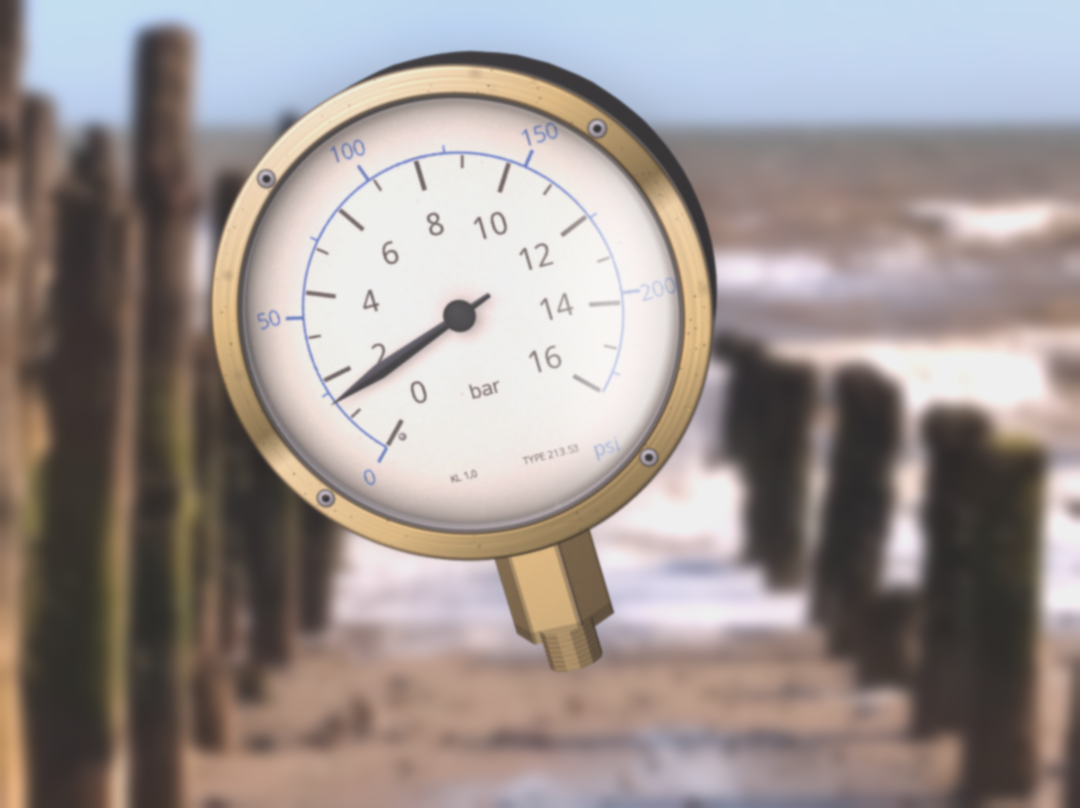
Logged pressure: 1.5 bar
